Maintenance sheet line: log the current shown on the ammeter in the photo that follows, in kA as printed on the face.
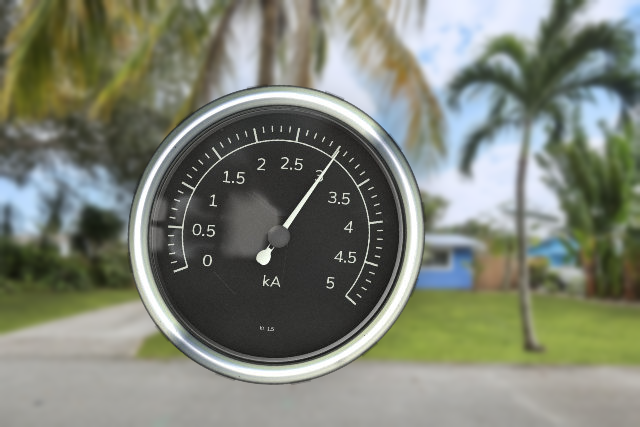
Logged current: 3 kA
